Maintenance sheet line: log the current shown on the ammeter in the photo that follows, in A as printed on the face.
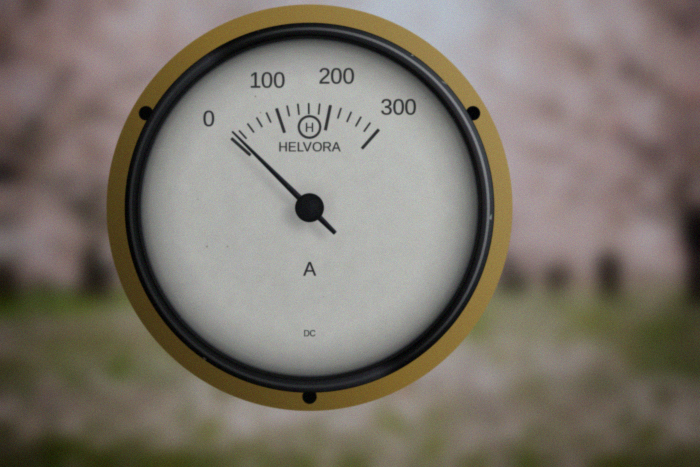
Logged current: 10 A
